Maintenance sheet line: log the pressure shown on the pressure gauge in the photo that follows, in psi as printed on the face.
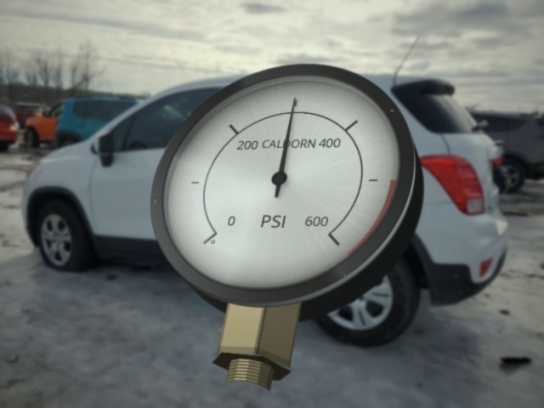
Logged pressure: 300 psi
